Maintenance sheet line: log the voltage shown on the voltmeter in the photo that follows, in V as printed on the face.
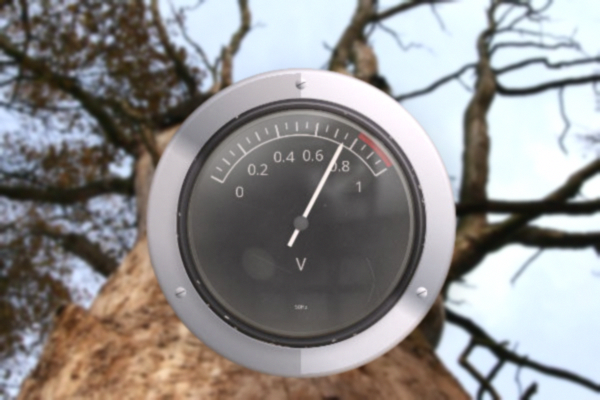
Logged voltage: 0.75 V
